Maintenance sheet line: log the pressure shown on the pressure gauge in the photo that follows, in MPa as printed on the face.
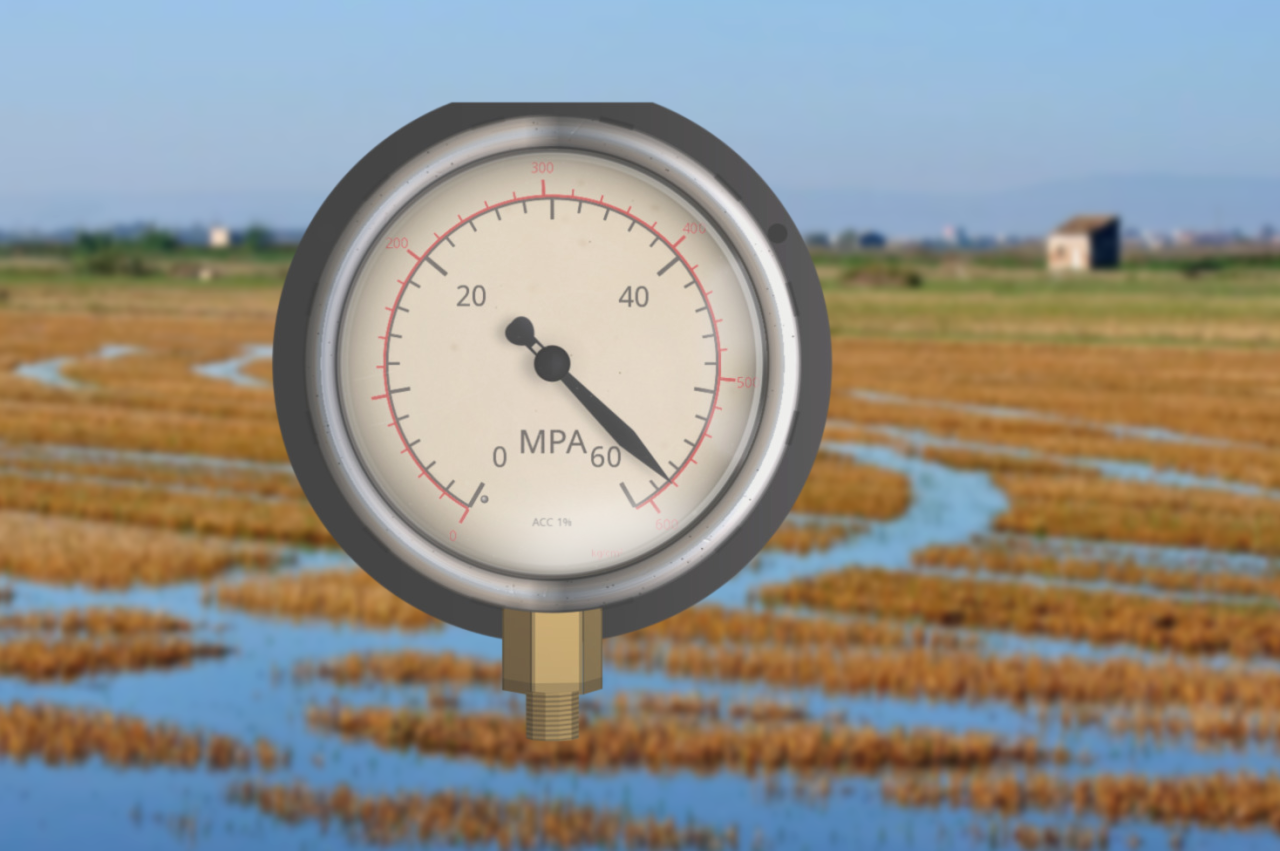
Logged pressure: 57 MPa
